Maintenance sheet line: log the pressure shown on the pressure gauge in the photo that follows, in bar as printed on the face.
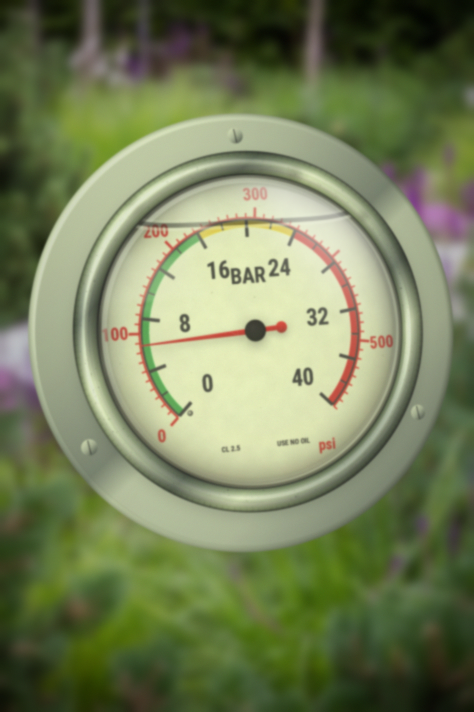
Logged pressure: 6 bar
